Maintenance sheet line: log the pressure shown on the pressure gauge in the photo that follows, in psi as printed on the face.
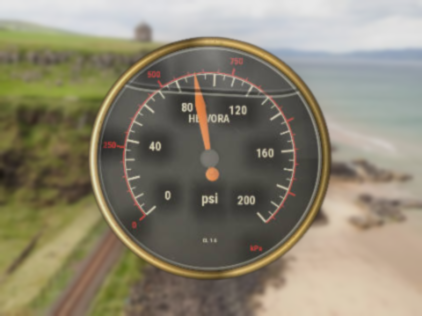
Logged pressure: 90 psi
